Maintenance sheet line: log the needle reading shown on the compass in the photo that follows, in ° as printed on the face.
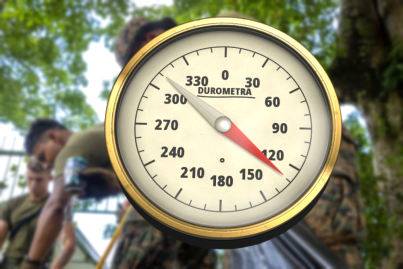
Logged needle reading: 130 °
